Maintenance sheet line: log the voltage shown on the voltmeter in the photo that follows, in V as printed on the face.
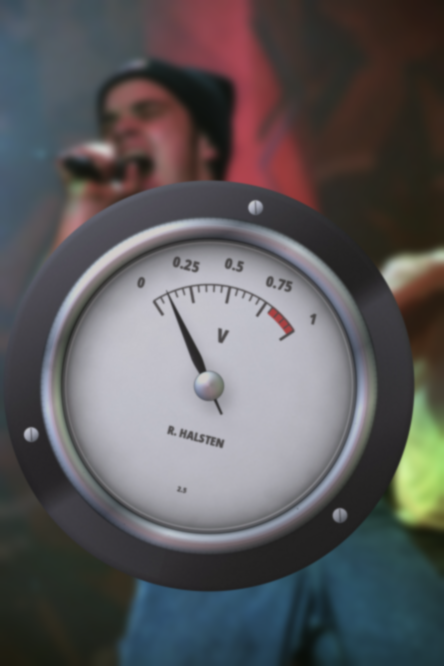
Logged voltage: 0.1 V
